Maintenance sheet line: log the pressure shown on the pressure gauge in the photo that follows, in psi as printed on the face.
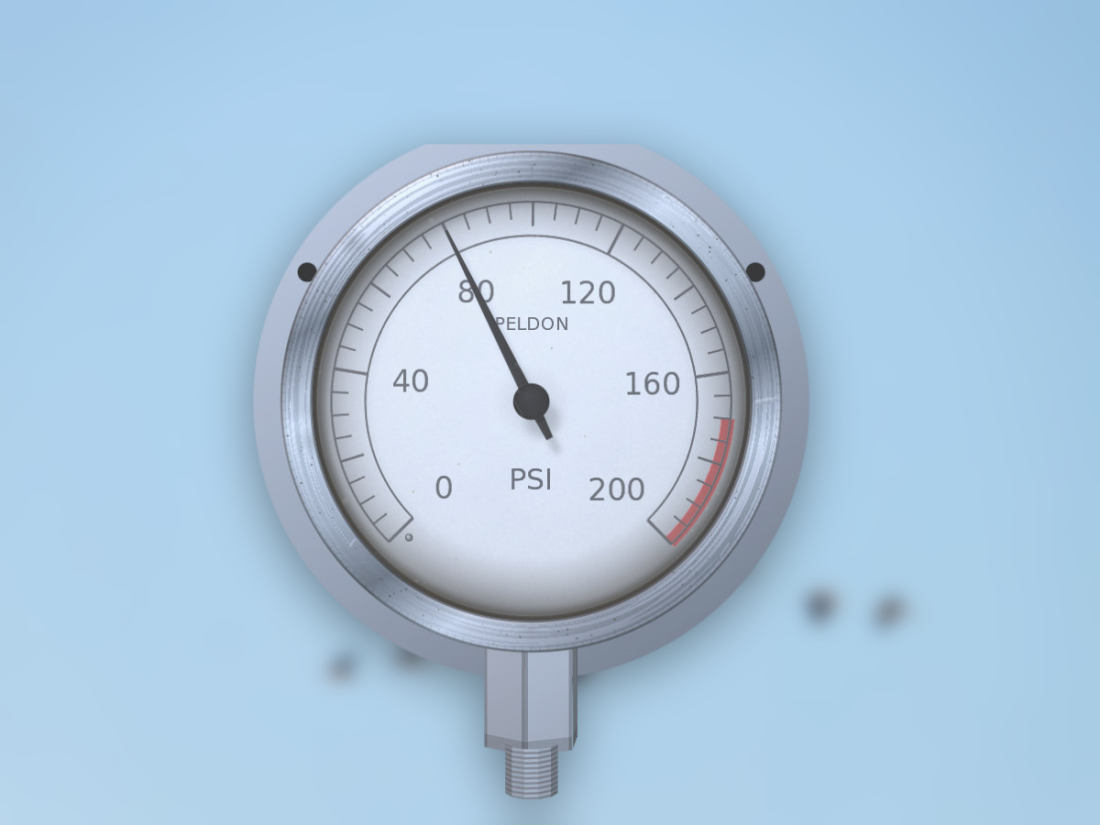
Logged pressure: 80 psi
